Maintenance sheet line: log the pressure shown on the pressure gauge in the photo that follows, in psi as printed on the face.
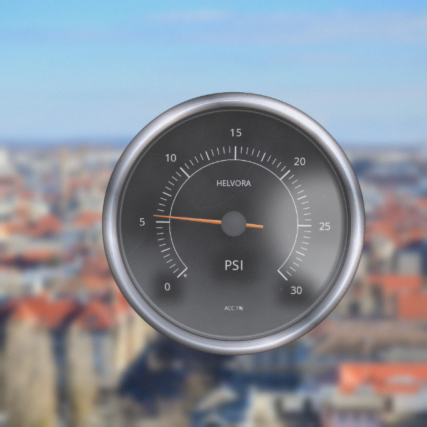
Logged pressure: 5.5 psi
